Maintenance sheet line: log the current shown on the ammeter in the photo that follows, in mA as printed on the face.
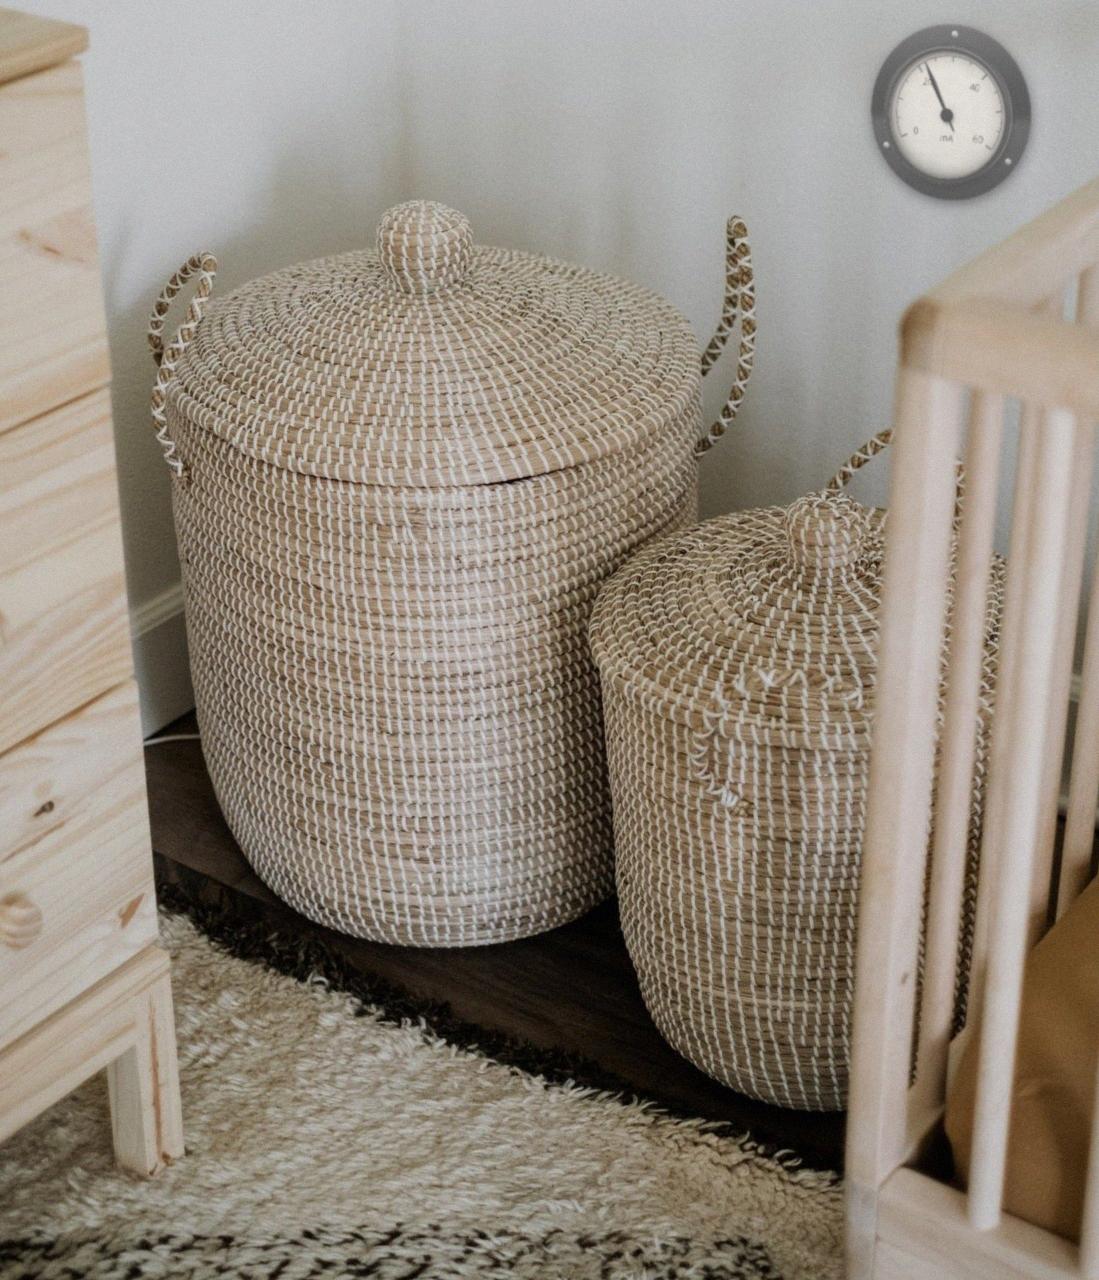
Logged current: 22.5 mA
